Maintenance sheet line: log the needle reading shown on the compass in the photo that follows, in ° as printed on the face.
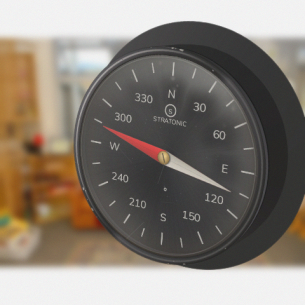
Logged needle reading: 285 °
